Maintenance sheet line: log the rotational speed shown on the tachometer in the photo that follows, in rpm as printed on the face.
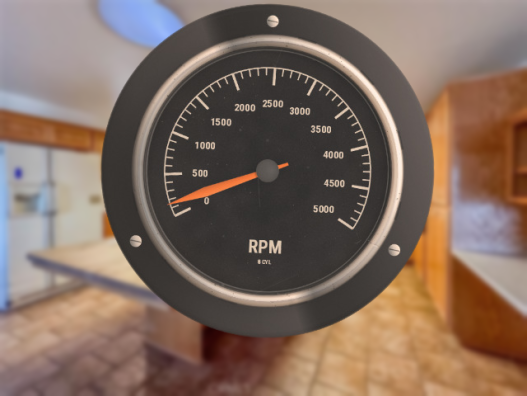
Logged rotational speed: 150 rpm
